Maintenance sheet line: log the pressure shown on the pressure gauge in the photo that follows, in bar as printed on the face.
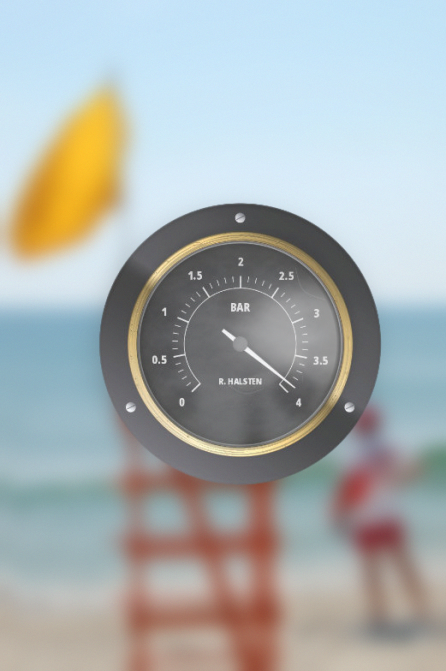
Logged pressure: 3.9 bar
